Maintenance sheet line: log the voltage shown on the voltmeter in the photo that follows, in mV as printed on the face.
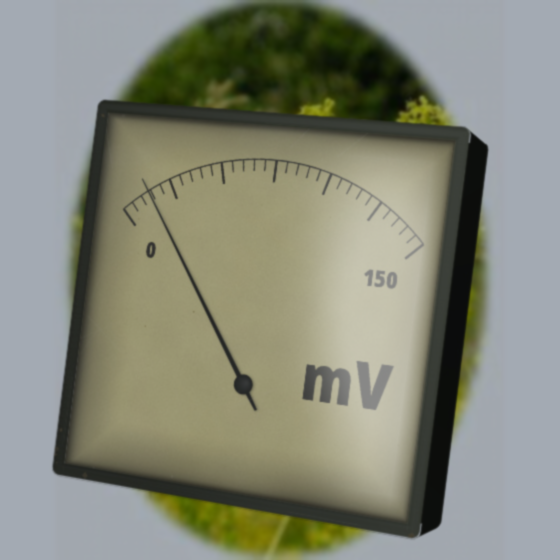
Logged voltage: 15 mV
